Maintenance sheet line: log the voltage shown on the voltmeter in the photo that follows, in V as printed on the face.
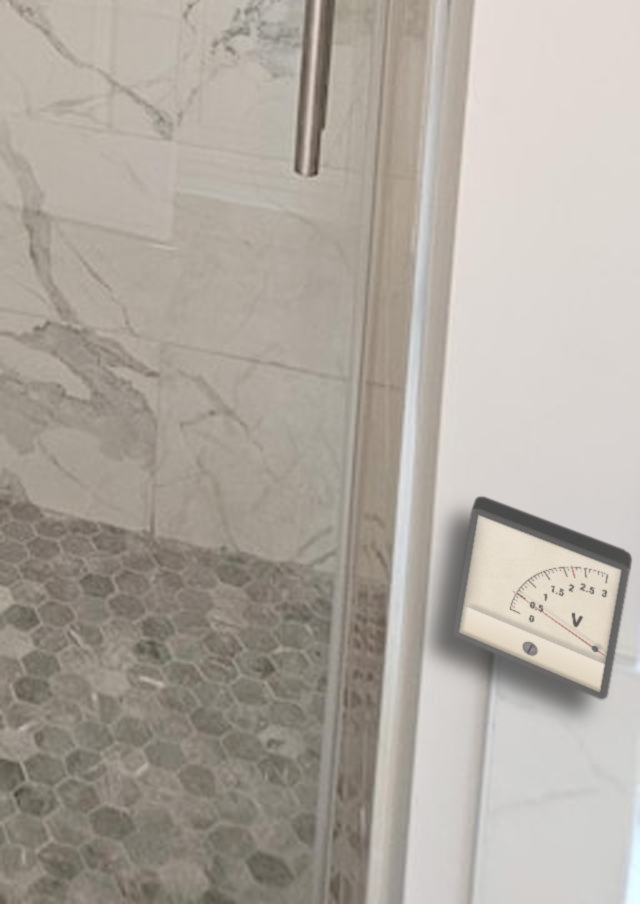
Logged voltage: 0.5 V
